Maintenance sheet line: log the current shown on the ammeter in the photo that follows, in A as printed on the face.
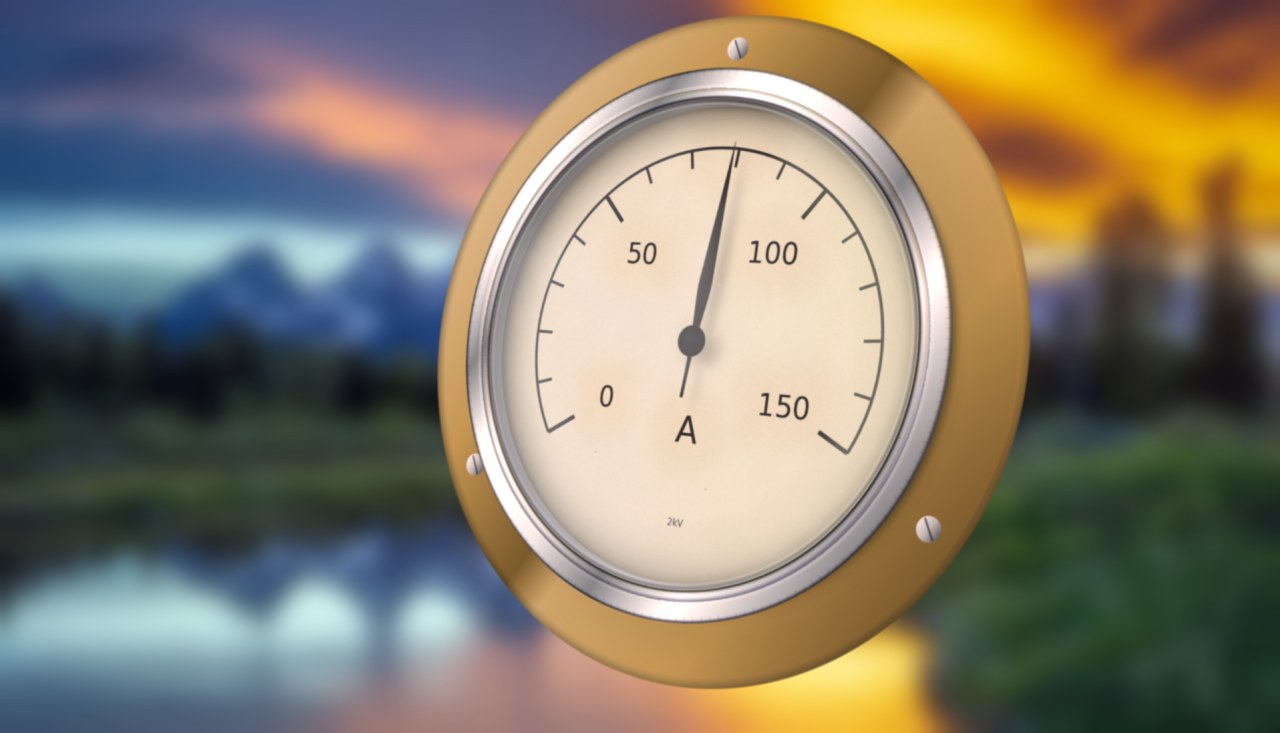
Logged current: 80 A
